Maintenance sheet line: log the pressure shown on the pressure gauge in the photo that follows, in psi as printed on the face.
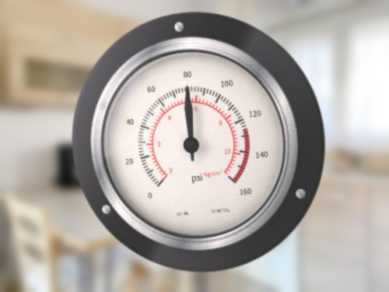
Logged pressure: 80 psi
